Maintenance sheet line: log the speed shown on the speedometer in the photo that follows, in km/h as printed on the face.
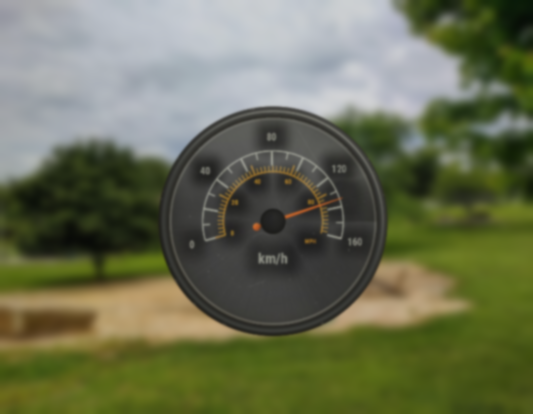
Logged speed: 135 km/h
